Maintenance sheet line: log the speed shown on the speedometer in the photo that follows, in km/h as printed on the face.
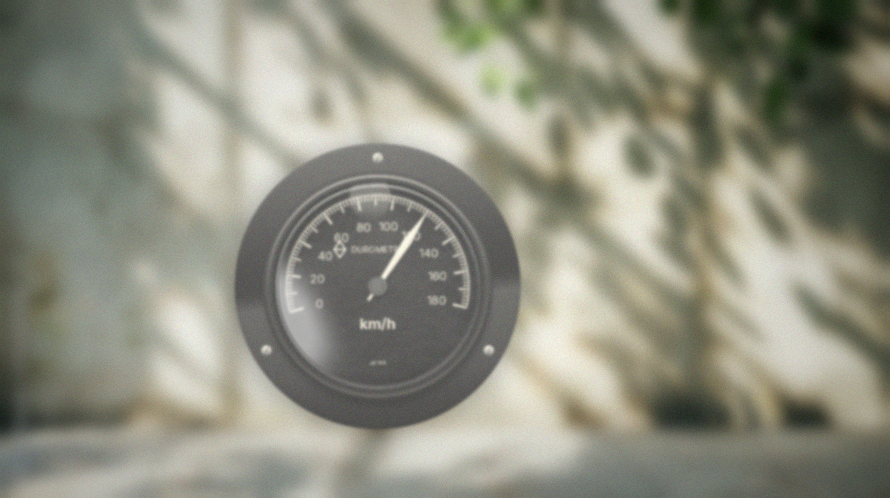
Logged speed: 120 km/h
